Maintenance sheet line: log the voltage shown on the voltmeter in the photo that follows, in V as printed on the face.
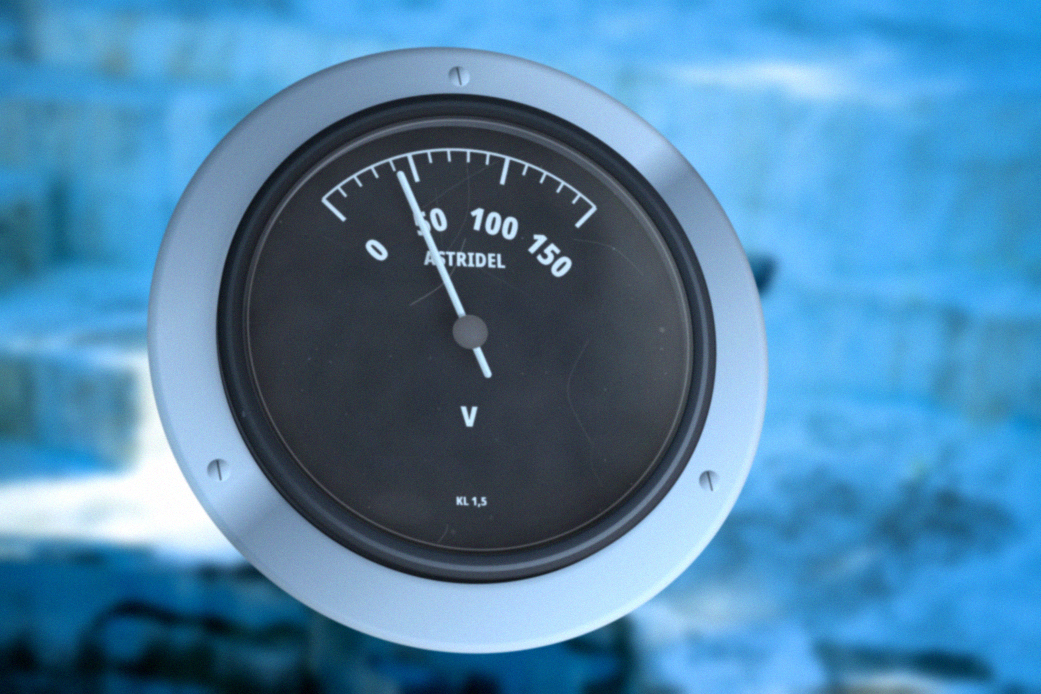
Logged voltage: 40 V
